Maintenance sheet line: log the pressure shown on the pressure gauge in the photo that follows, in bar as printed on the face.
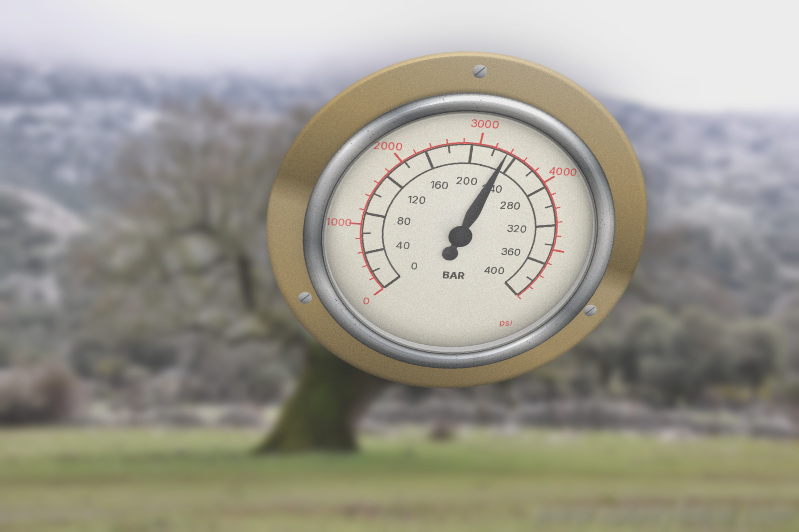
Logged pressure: 230 bar
